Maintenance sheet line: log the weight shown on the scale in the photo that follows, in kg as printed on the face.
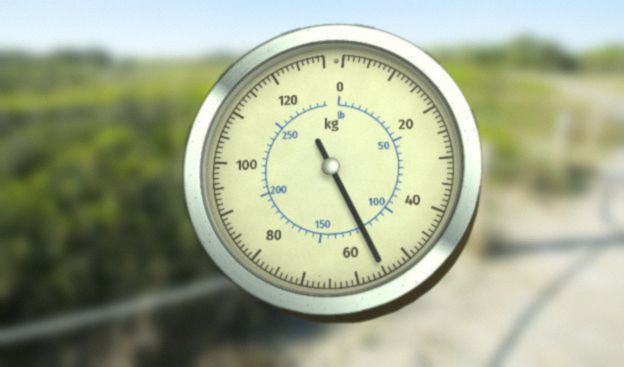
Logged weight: 55 kg
